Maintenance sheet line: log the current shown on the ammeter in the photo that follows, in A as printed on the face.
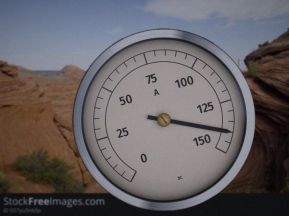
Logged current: 140 A
